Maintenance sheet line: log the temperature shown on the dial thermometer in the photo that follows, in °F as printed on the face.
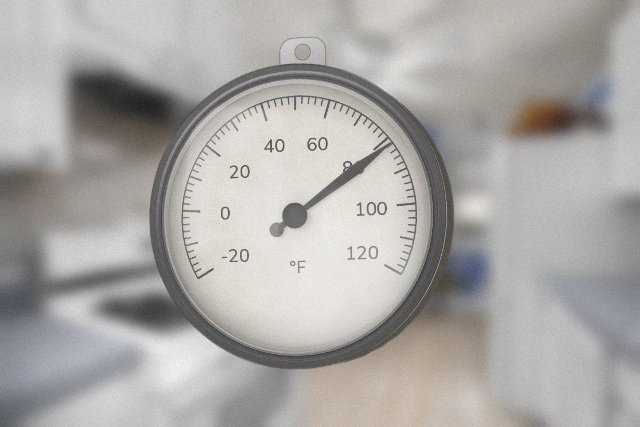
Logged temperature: 82 °F
